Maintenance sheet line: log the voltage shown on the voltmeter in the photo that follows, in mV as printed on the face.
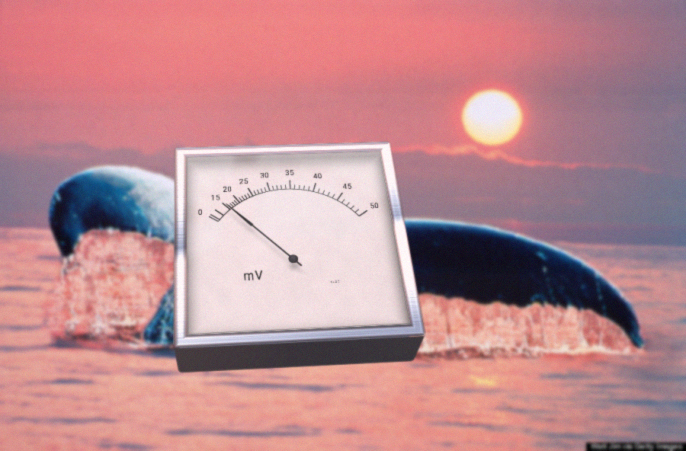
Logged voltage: 15 mV
